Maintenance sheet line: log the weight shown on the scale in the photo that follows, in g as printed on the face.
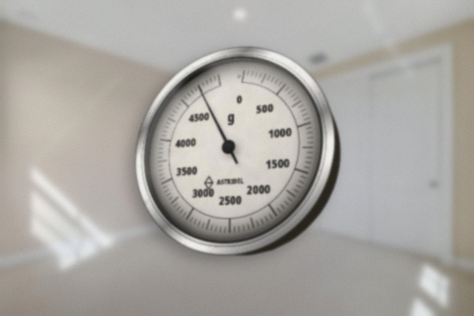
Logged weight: 4750 g
